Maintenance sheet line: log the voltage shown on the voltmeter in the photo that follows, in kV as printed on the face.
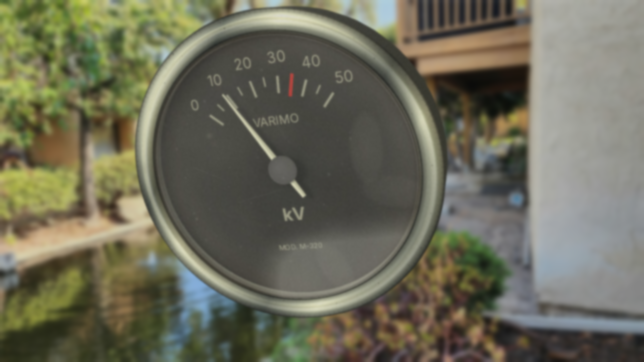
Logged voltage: 10 kV
